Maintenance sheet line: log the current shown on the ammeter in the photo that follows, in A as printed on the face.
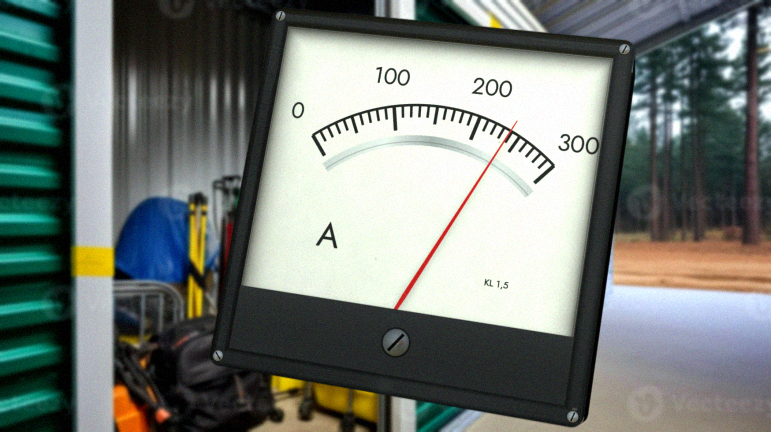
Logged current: 240 A
